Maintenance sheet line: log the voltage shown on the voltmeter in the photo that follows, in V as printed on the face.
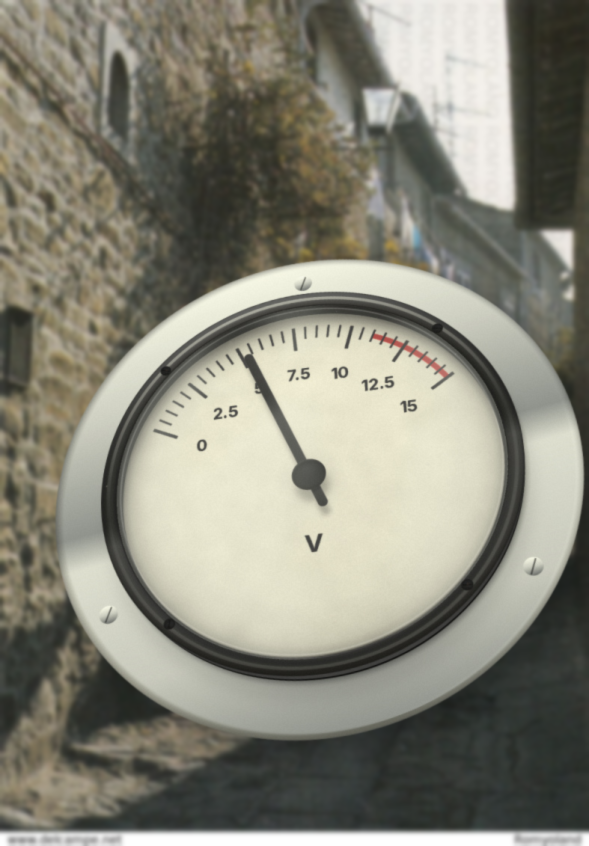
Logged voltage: 5.25 V
